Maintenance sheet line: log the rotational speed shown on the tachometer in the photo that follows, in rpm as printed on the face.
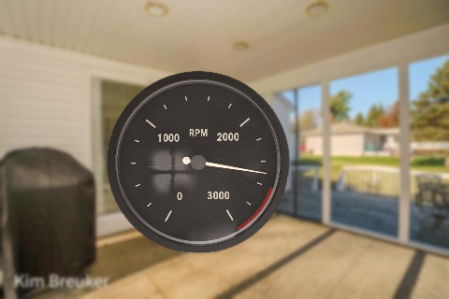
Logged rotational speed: 2500 rpm
